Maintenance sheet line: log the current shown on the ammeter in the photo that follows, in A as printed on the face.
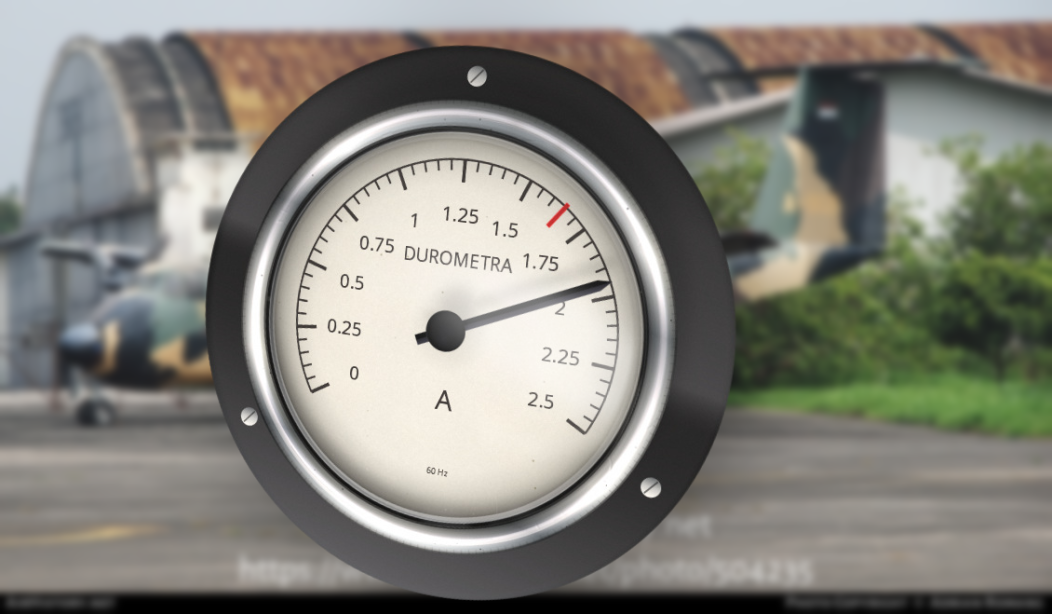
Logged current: 1.95 A
